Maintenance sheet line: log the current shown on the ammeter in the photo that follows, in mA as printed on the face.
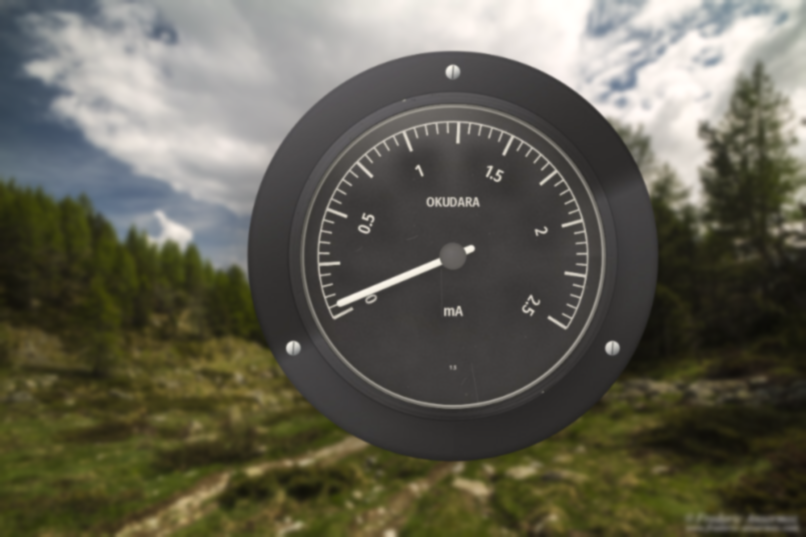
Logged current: 0.05 mA
